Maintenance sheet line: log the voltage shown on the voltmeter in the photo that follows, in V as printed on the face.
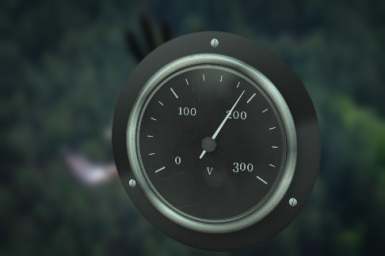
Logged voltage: 190 V
